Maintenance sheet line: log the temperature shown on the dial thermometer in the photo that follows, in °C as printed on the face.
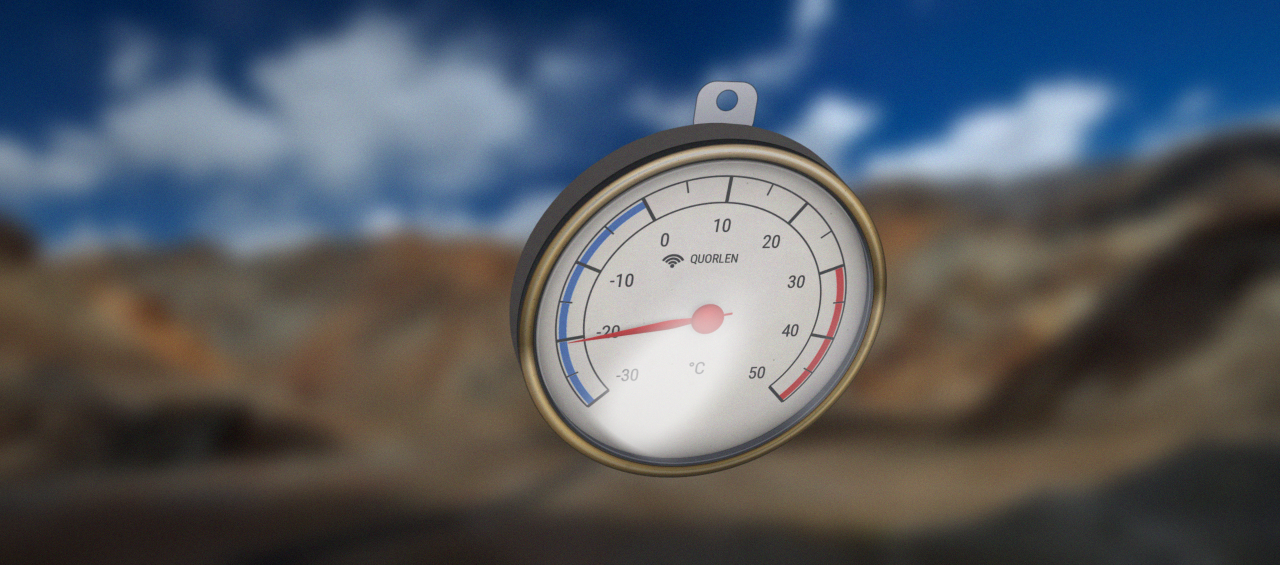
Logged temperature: -20 °C
